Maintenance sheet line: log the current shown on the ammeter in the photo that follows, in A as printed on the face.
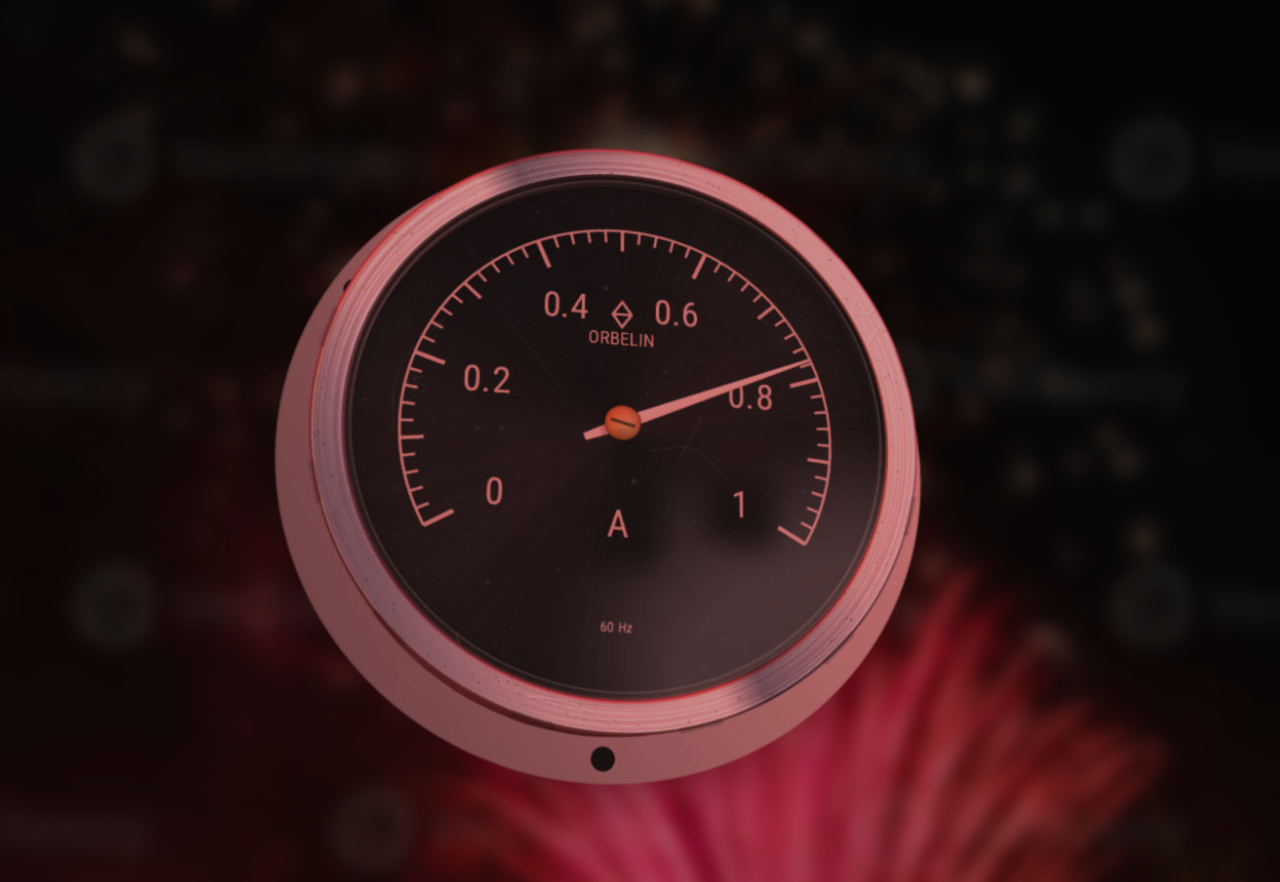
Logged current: 0.78 A
